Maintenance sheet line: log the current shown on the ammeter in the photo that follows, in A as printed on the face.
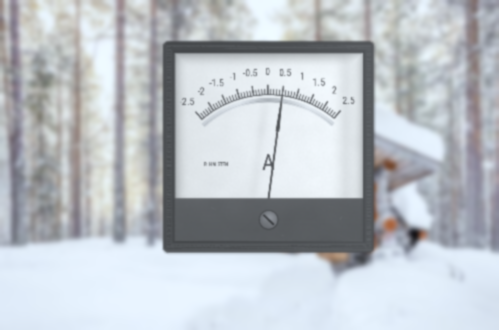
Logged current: 0.5 A
